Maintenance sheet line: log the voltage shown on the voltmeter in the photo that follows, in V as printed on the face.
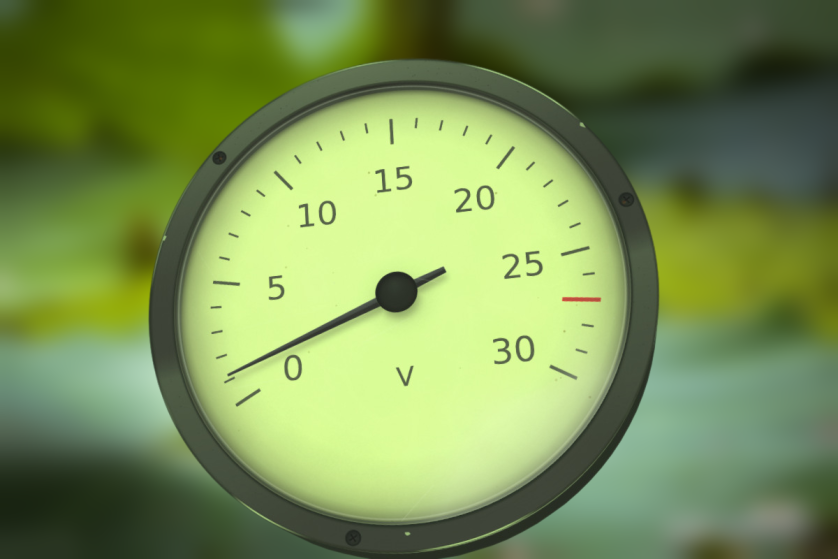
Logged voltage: 1 V
